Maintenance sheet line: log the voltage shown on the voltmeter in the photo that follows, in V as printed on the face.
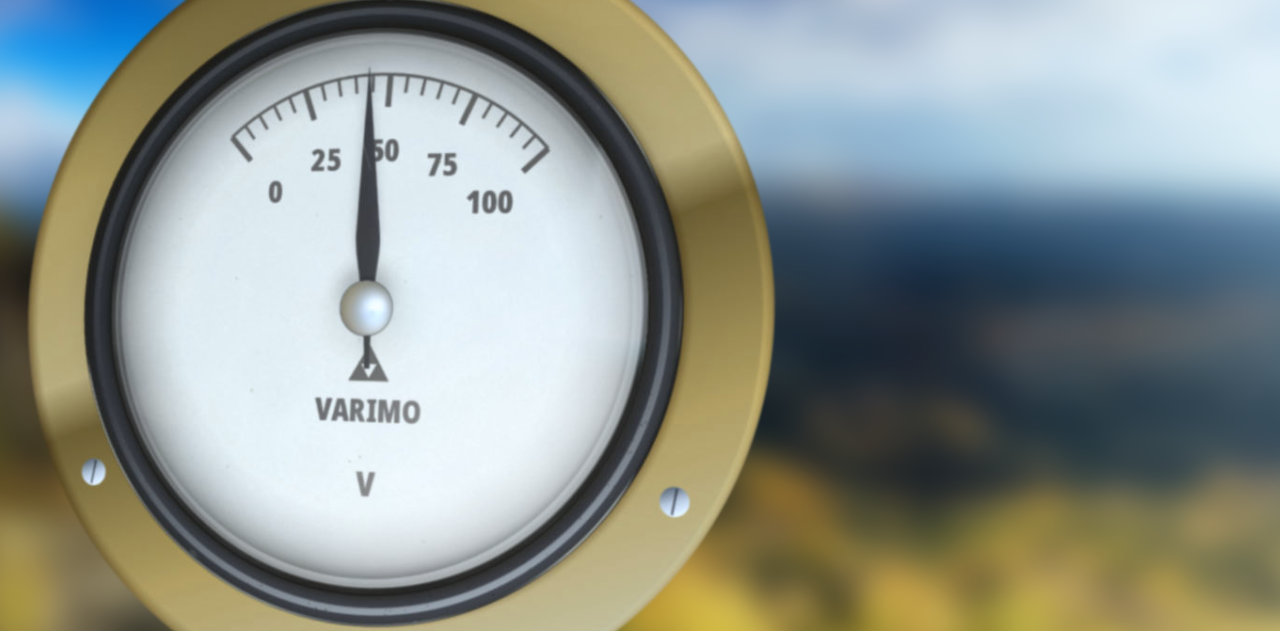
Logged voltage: 45 V
